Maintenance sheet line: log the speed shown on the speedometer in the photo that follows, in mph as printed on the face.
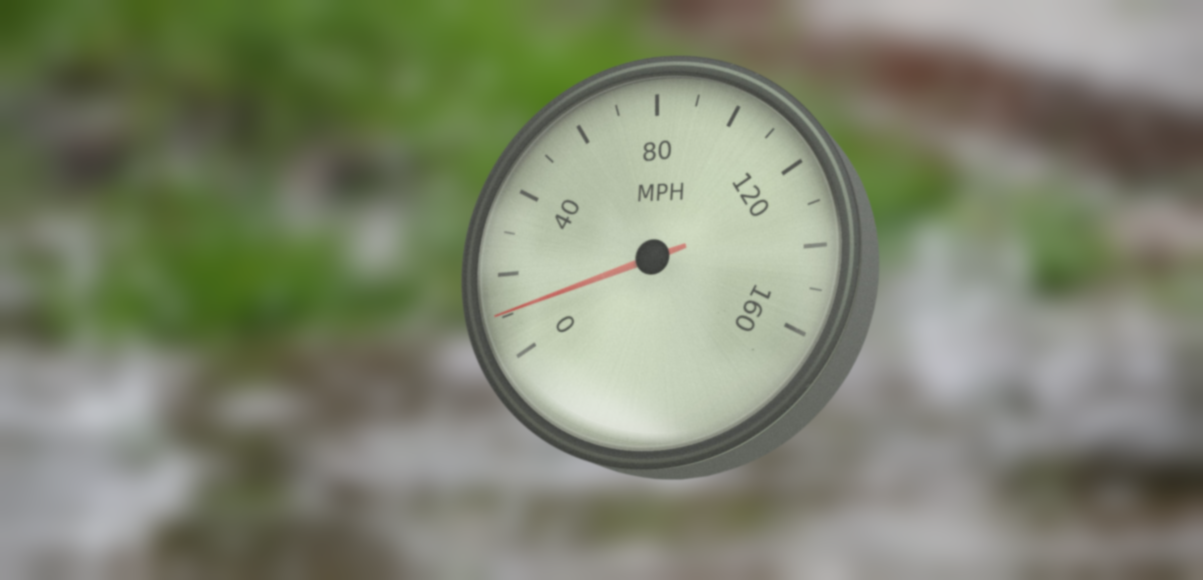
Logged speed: 10 mph
